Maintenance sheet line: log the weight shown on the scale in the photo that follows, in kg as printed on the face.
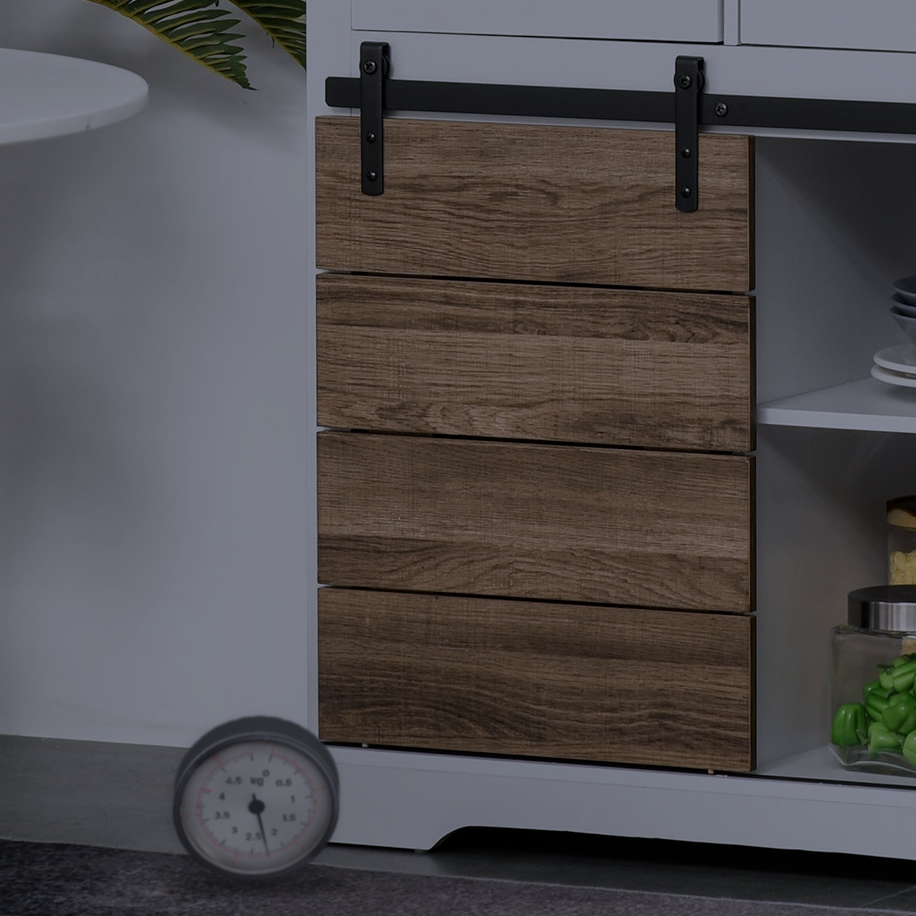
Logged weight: 2.25 kg
